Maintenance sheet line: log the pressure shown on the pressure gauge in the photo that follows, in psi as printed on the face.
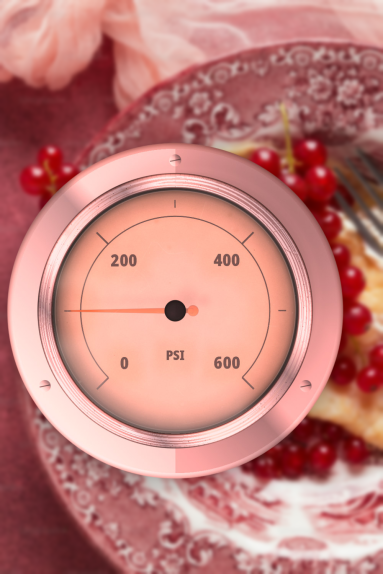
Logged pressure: 100 psi
